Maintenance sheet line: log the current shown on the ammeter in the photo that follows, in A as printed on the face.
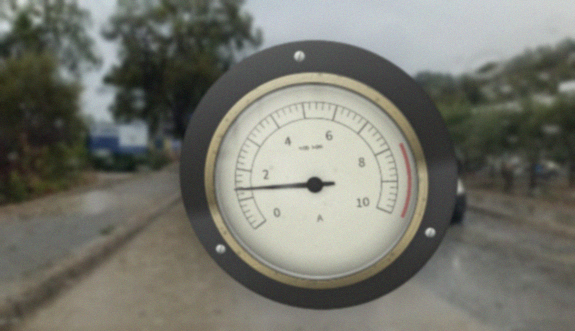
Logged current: 1.4 A
